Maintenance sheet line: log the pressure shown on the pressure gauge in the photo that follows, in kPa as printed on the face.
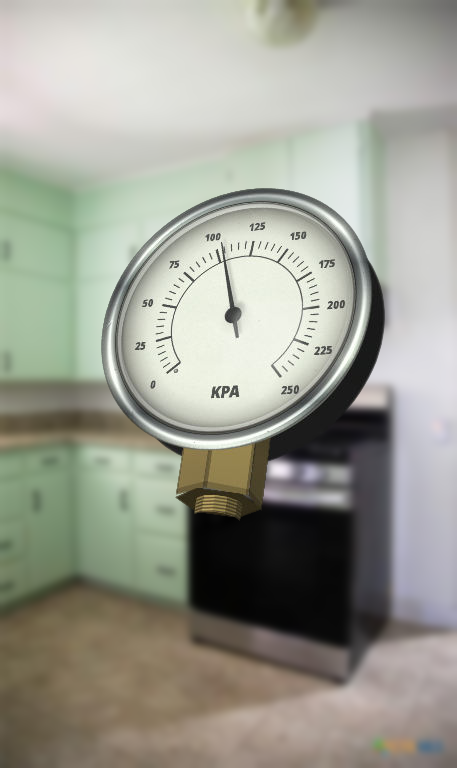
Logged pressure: 105 kPa
